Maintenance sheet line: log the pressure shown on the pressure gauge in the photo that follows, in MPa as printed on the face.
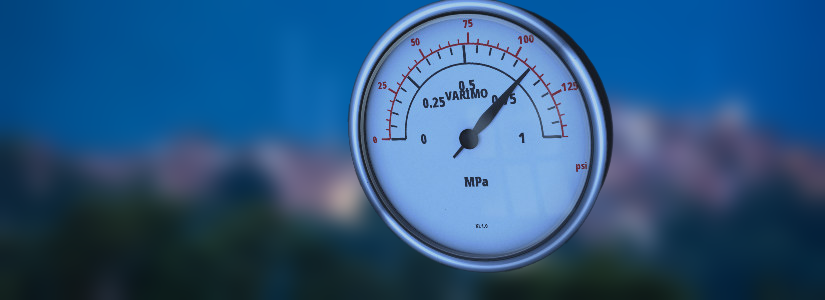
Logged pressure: 0.75 MPa
